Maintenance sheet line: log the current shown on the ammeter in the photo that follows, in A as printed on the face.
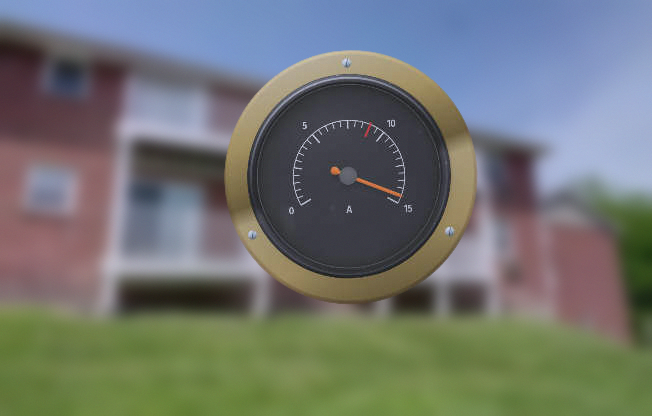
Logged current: 14.5 A
